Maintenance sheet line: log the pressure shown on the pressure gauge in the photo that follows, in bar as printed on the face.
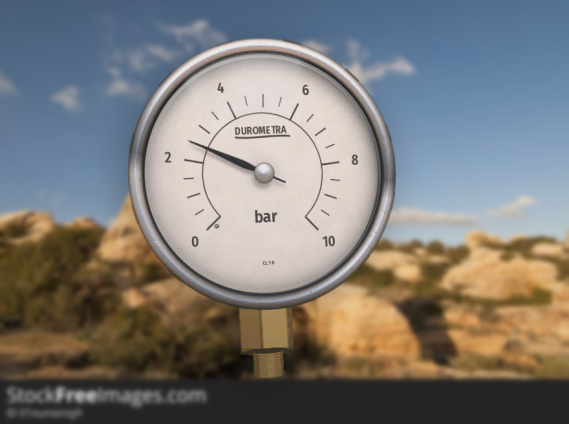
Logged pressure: 2.5 bar
